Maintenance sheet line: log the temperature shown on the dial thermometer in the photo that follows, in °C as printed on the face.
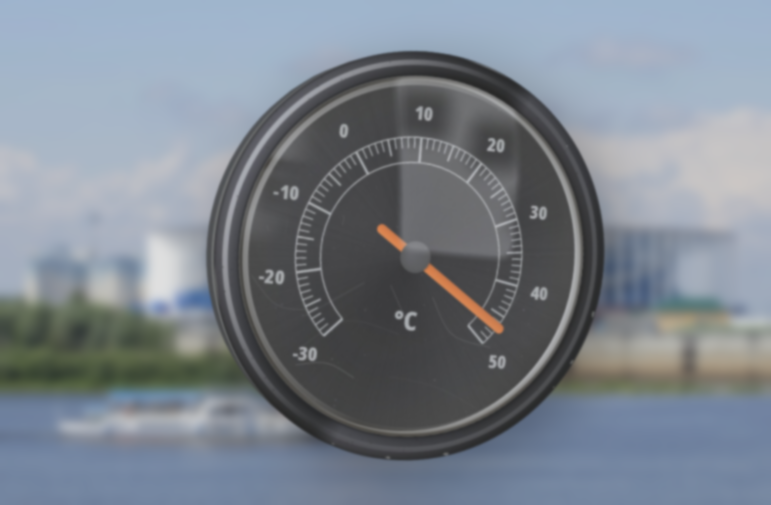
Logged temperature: 47 °C
